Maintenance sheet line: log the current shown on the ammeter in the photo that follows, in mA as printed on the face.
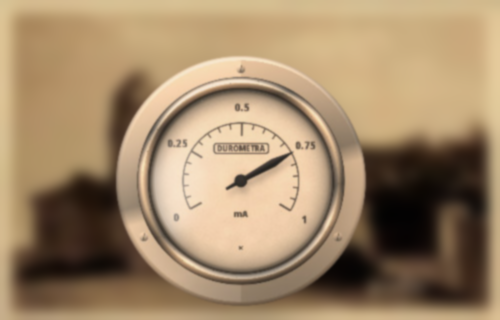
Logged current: 0.75 mA
